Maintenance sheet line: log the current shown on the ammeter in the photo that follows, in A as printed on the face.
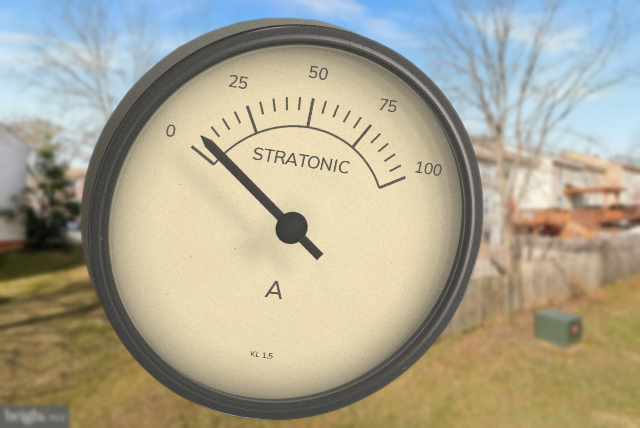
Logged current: 5 A
